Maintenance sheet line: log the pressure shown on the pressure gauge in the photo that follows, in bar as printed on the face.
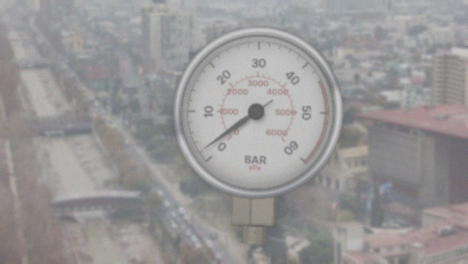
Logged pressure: 2 bar
